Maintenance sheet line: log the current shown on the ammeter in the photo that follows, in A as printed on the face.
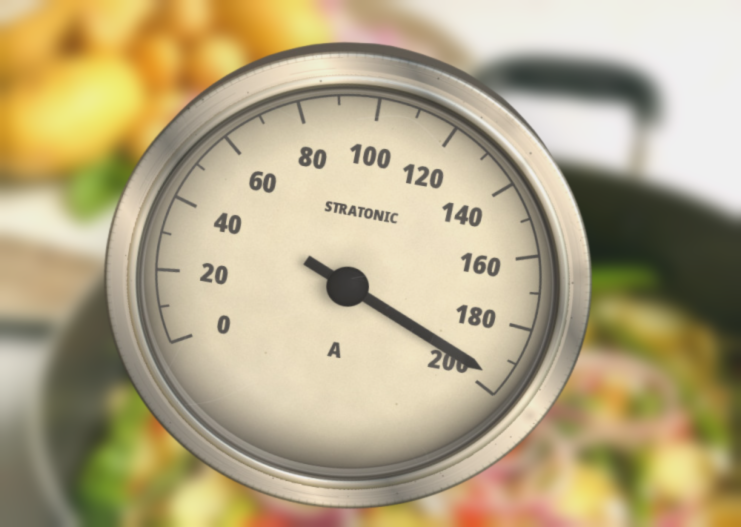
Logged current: 195 A
